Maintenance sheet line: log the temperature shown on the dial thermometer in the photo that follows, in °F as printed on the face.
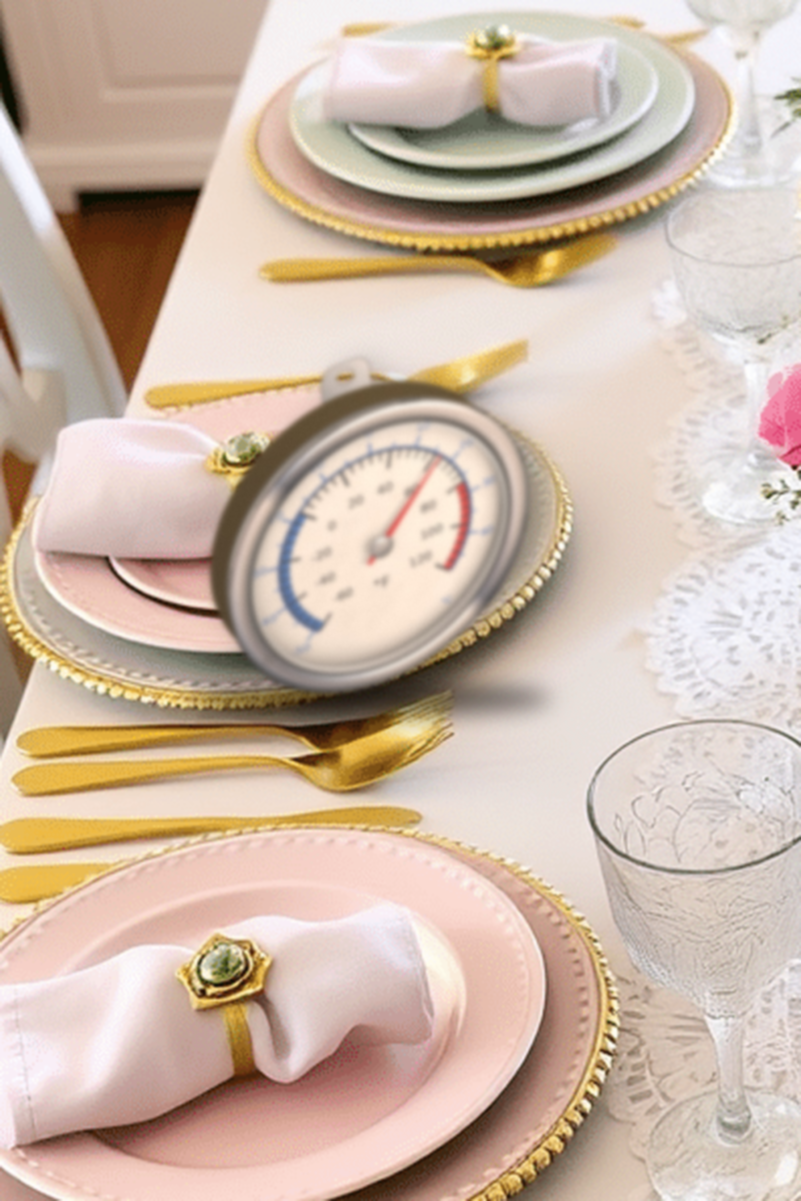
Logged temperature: 60 °F
